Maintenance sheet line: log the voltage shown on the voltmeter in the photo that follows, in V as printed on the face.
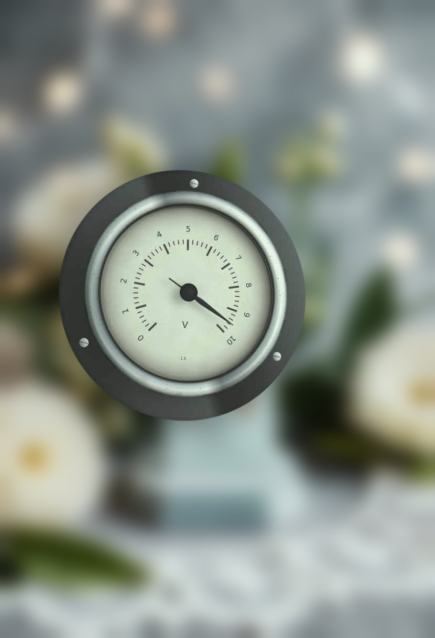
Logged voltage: 9.6 V
